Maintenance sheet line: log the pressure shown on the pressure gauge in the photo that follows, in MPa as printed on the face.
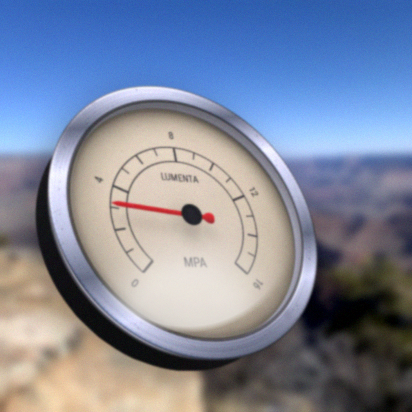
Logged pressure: 3 MPa
